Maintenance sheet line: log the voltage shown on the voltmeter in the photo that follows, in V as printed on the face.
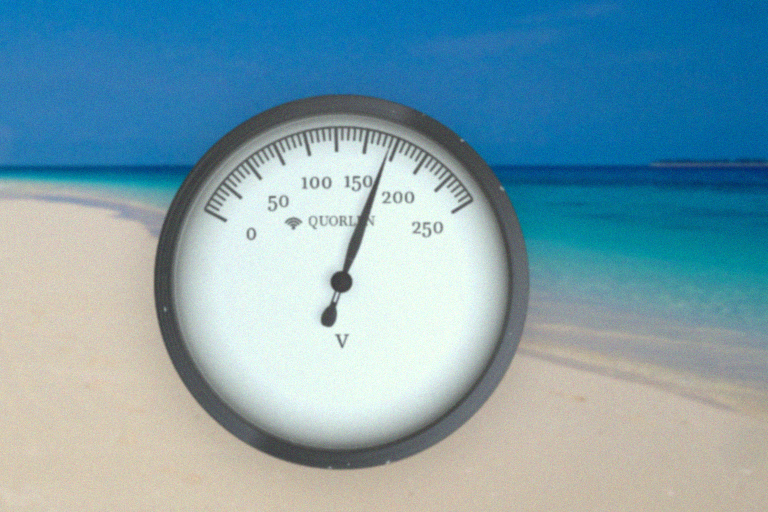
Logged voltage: 170 V
